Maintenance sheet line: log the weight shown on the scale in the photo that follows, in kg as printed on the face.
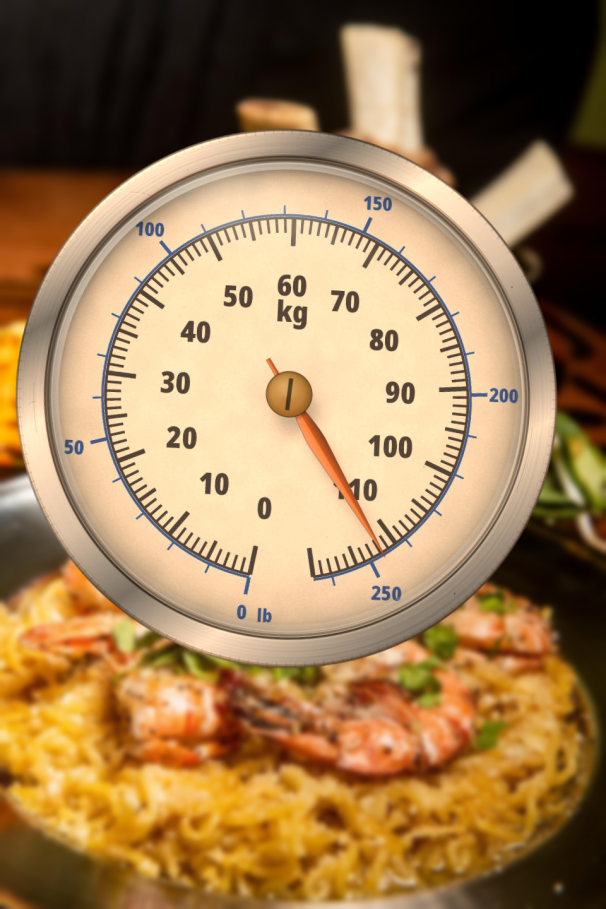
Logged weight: 112 kg
